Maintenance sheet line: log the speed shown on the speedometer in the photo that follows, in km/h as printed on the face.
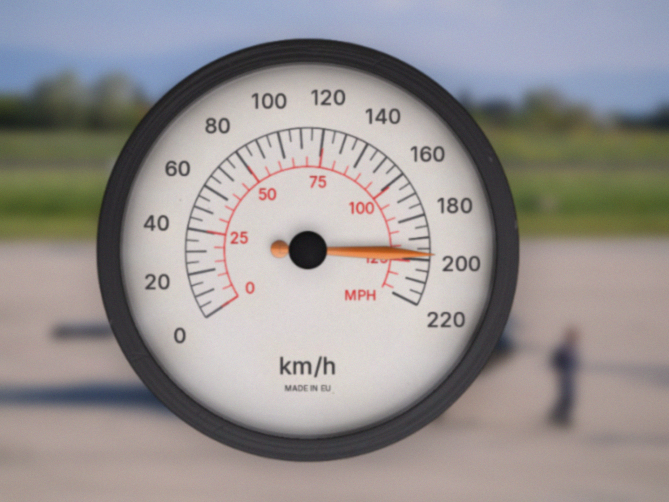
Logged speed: 197.5 km/h
